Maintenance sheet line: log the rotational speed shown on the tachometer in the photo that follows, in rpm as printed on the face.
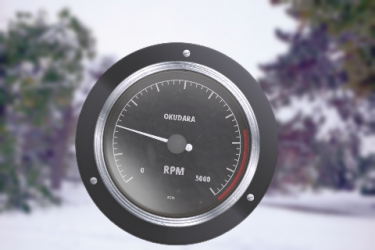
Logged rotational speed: 1000 rpm
